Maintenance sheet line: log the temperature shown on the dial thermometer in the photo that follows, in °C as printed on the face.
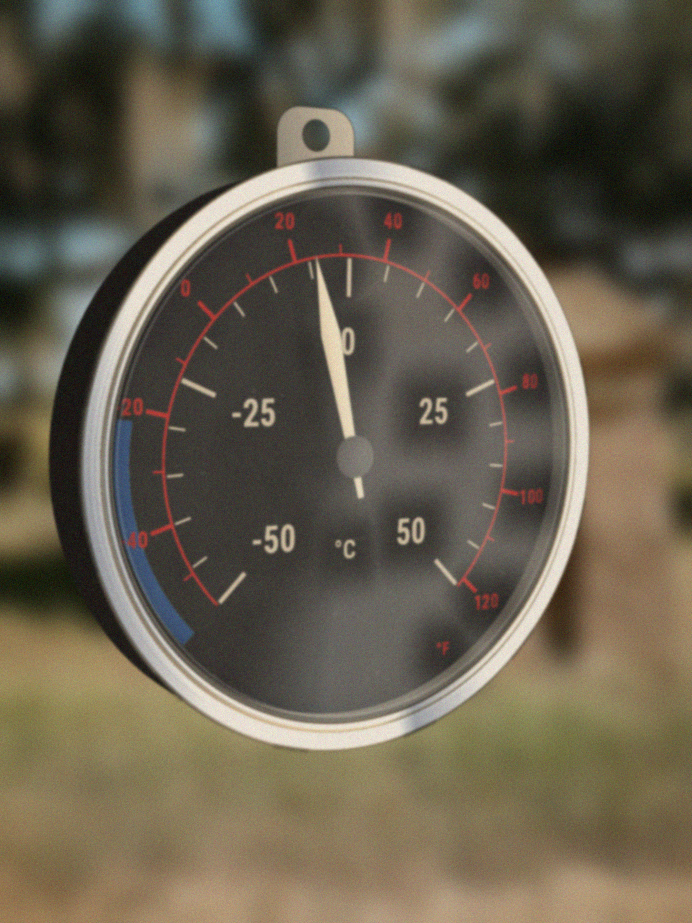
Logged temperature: -5 °C
